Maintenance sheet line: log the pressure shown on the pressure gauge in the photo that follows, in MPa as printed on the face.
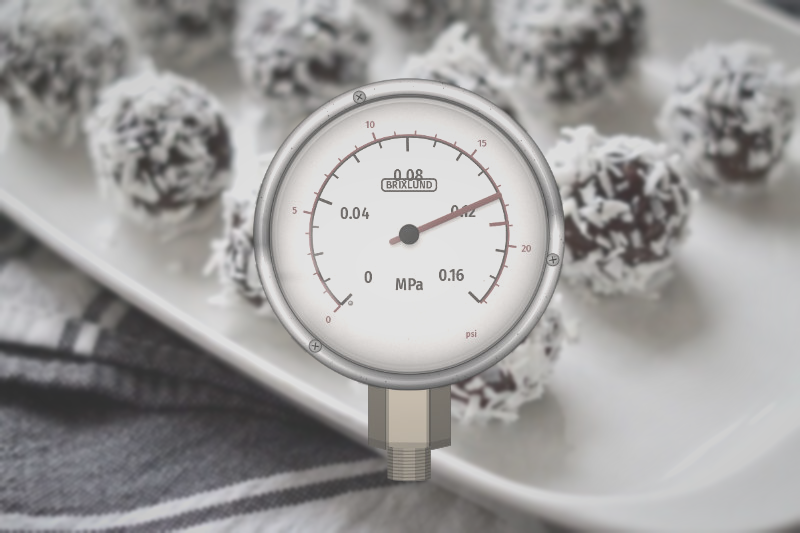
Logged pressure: 0.12 MPa
